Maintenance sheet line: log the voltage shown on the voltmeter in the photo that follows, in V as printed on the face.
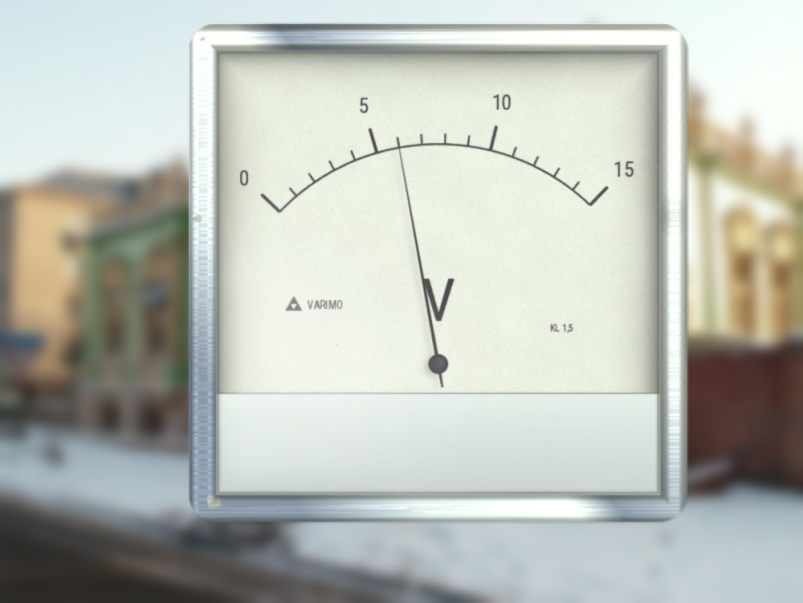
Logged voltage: 6 V
